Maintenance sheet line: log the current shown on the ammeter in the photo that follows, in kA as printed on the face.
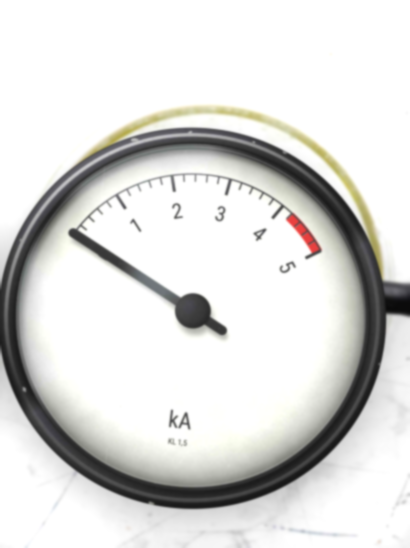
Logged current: 0 kA
